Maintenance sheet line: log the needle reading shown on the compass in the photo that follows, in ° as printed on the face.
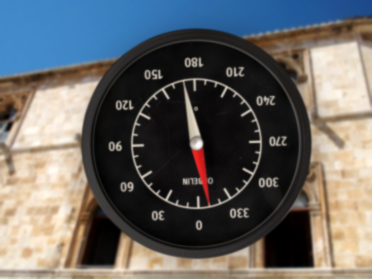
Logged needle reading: 350 °
